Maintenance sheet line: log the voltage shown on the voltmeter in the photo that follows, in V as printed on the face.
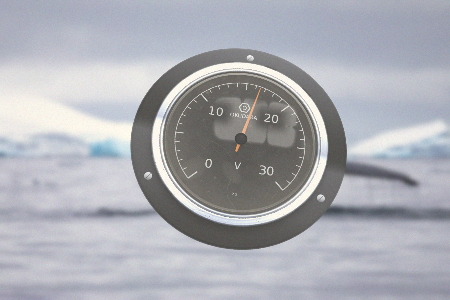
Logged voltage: 16.5 V
